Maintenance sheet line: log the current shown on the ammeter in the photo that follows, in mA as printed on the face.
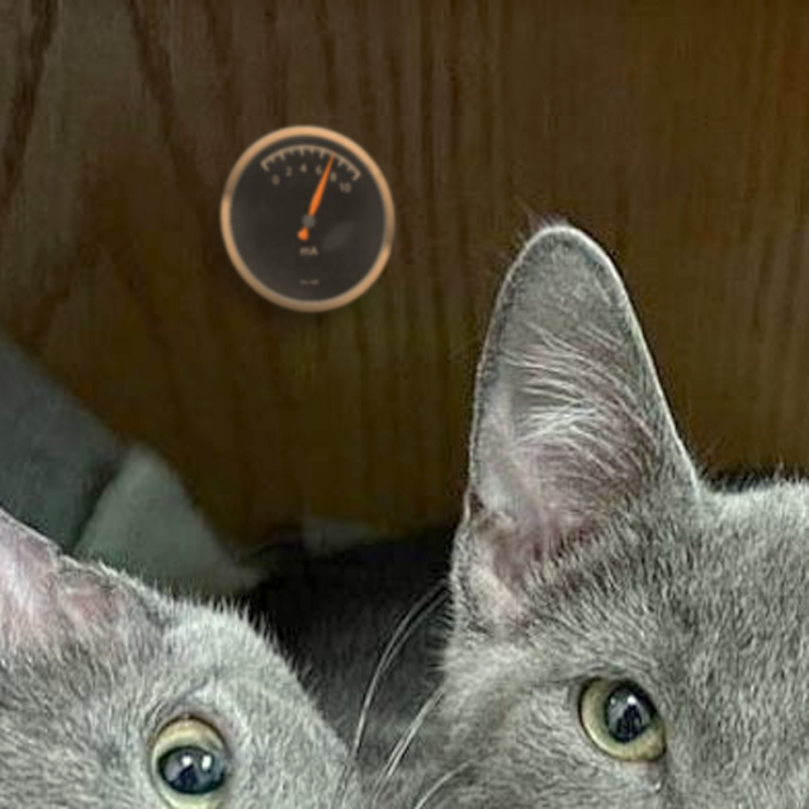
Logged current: 7 mA
